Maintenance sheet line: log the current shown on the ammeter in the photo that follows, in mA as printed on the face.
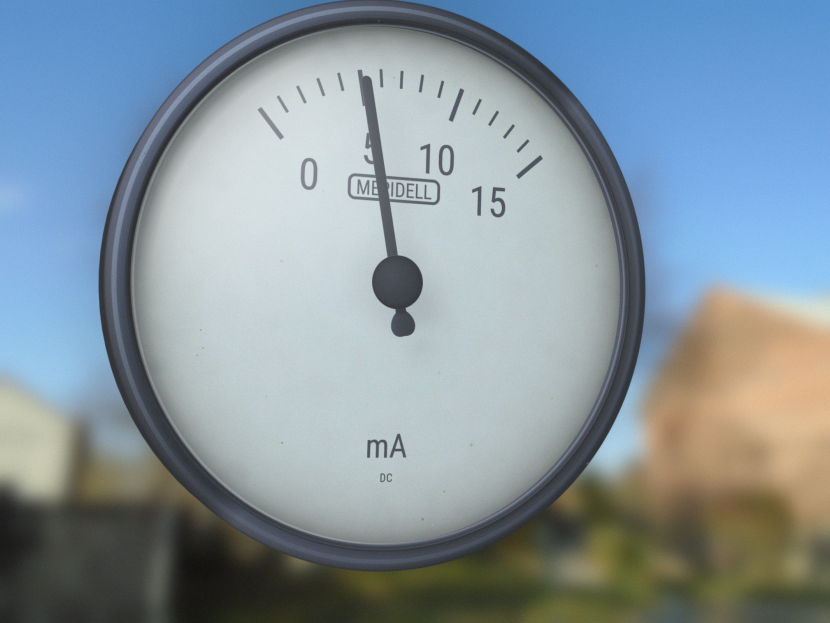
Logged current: 5 mA
